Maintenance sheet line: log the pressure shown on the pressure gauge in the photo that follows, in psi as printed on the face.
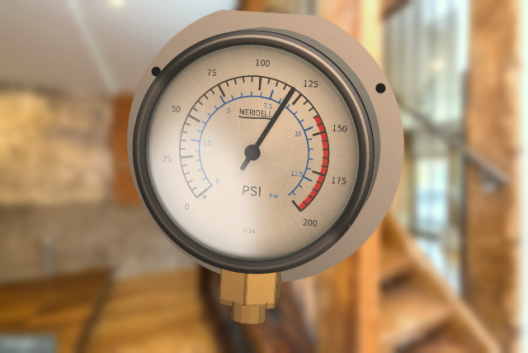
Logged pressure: 120 psi
